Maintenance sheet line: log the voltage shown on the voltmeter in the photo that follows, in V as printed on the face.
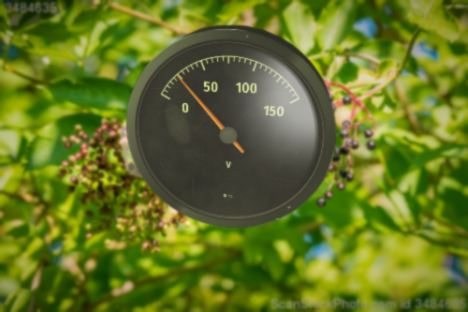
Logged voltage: 25 V
